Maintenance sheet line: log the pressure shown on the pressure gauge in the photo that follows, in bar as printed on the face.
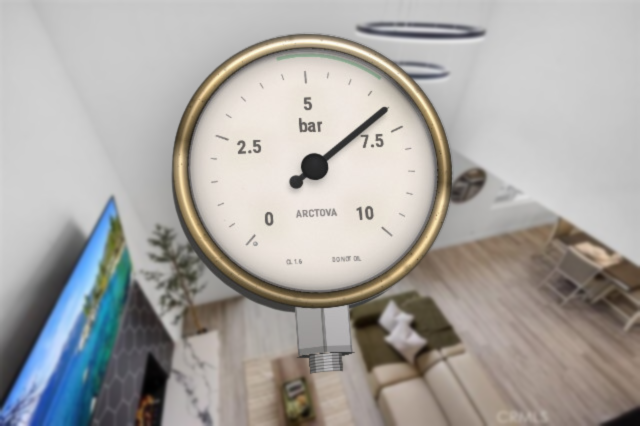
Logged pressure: 7 bar
